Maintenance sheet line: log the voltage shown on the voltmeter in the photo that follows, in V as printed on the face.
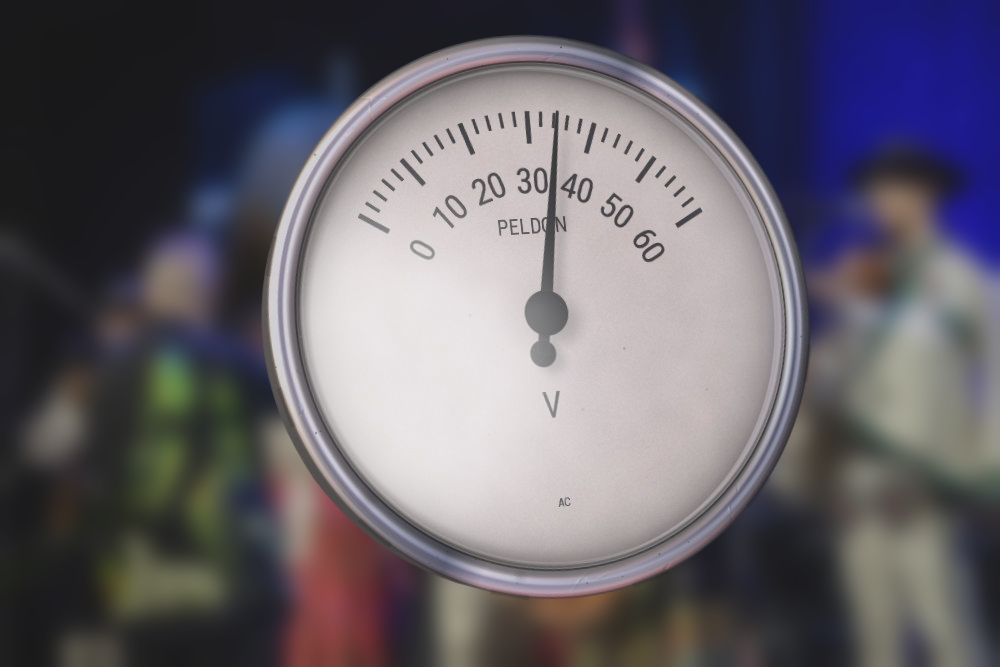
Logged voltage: 34 V
